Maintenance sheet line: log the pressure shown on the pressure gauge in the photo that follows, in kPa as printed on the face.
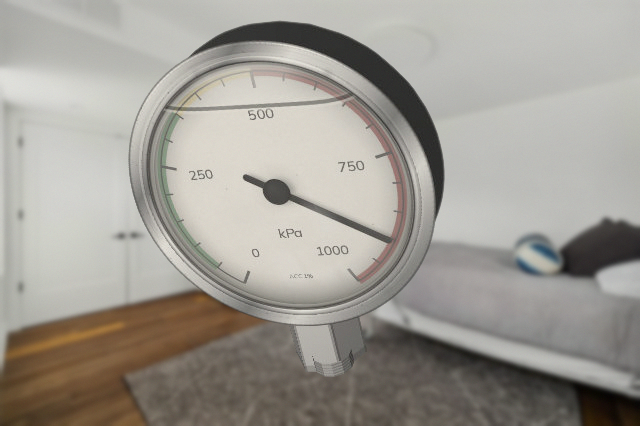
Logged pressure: 900 kPa
